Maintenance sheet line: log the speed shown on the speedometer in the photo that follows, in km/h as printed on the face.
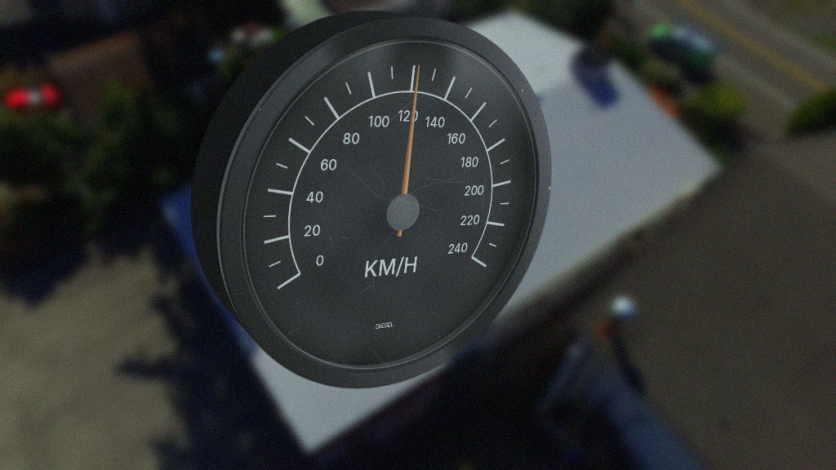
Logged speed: 120 km/h
